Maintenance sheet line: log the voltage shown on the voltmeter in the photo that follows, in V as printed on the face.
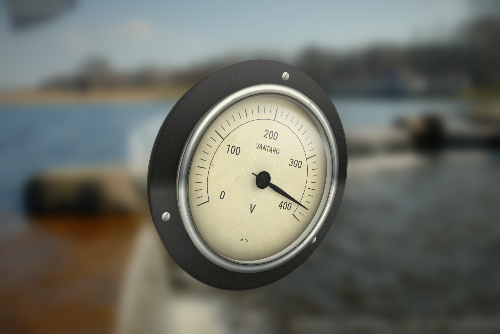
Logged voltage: 380 V
